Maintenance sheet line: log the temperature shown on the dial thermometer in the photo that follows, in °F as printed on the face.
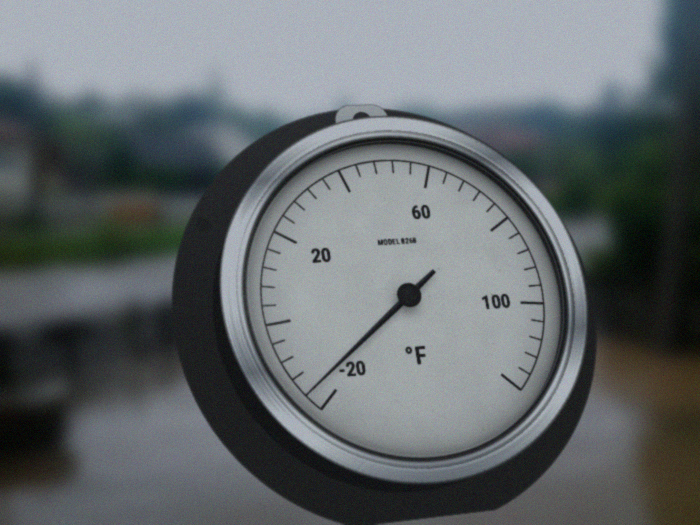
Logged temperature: -16 °F
